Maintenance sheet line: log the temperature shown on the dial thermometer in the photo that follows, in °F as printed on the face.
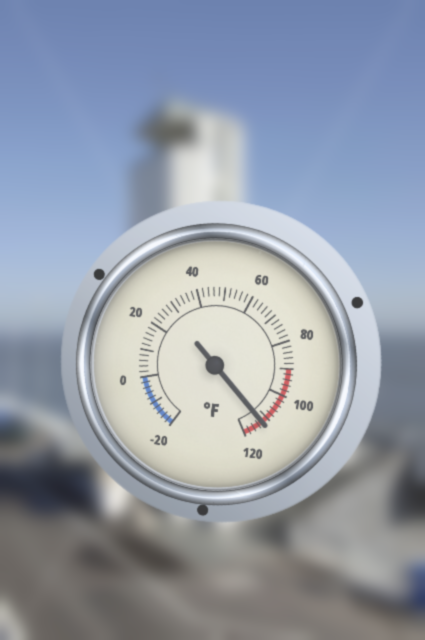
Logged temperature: 112 °F
